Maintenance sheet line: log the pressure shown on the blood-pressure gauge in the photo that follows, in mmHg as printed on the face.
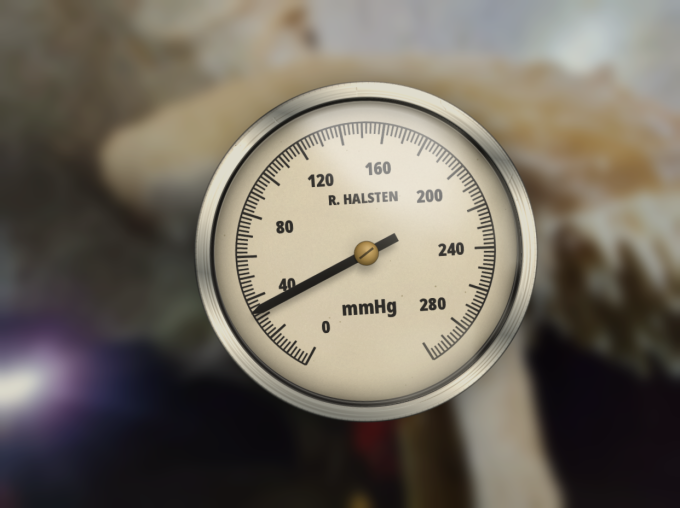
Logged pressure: 34 mmHg
